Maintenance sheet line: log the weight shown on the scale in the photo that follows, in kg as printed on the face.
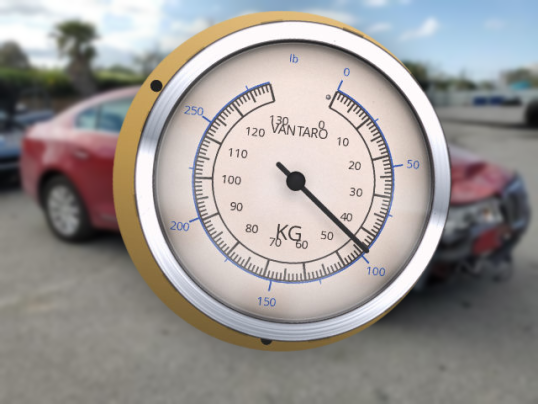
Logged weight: 44 kg
